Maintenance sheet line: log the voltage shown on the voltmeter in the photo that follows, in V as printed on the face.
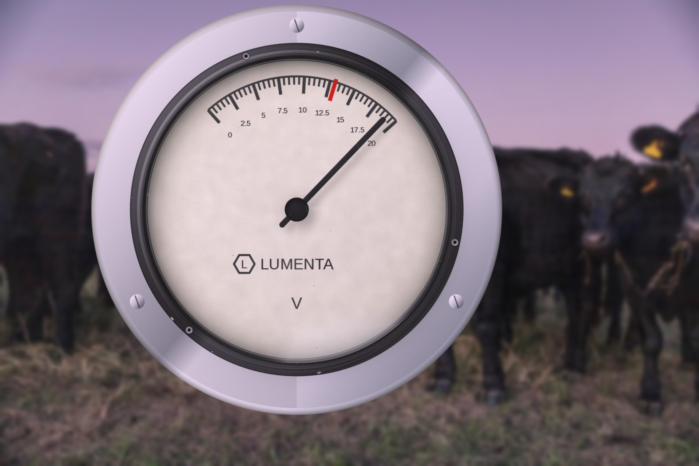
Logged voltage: 19 V
